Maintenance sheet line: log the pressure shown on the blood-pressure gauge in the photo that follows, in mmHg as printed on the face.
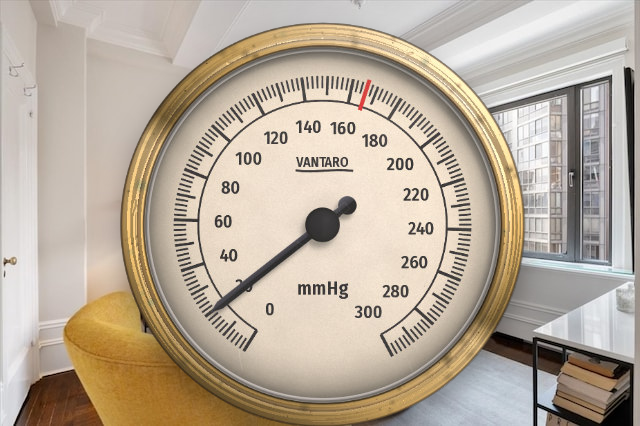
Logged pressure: 20 mmHg
